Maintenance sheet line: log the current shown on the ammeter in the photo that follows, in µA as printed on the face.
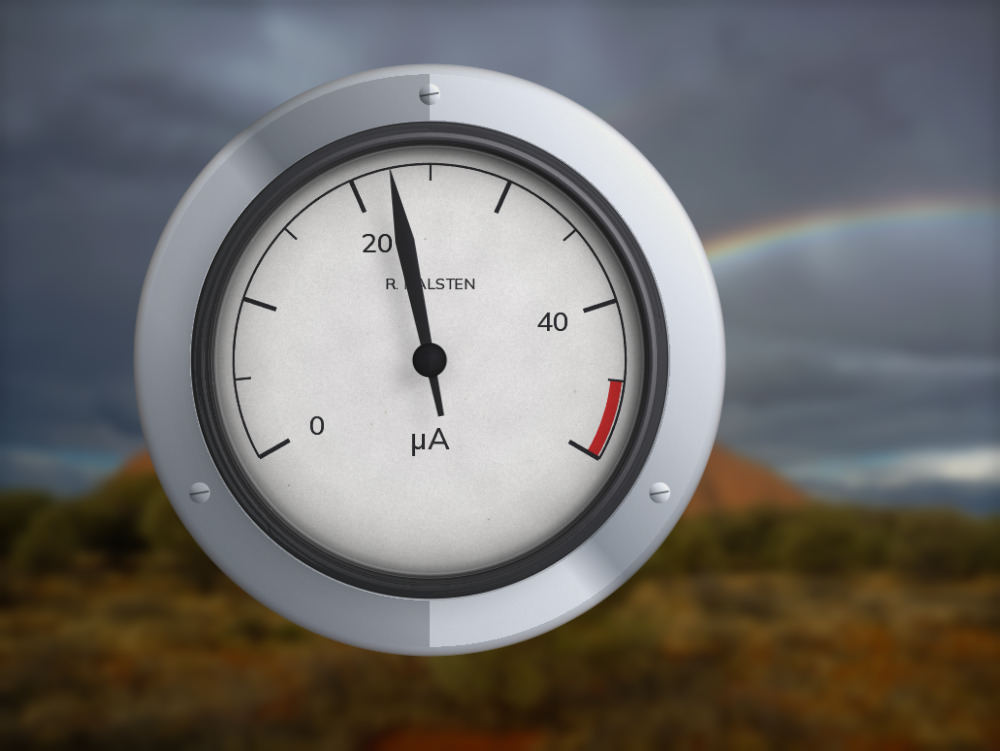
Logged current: 22.5 µA
